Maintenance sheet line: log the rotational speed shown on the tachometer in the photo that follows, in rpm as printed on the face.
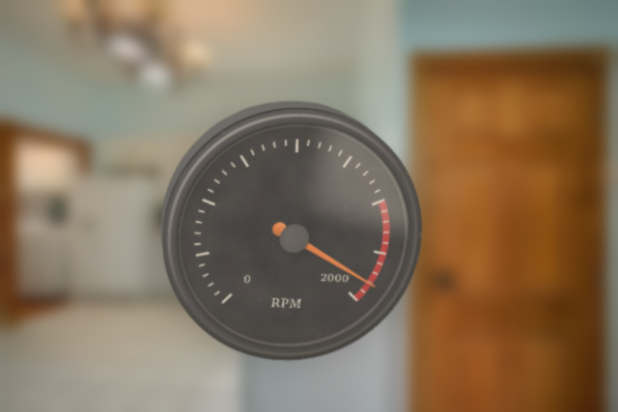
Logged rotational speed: 1900 rpm
